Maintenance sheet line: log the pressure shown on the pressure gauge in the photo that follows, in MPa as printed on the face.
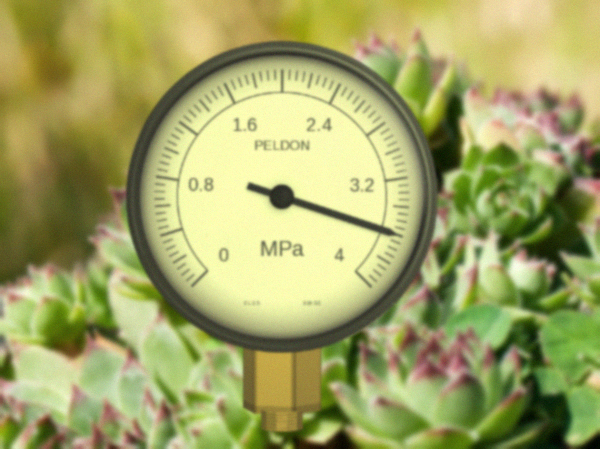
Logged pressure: 3.6 MPa
